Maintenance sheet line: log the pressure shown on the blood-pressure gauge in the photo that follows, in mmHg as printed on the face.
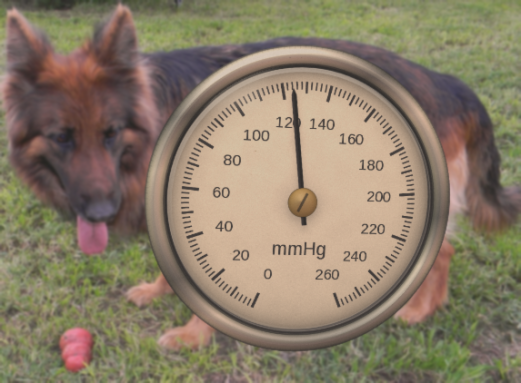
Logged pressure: 124 mmHg
